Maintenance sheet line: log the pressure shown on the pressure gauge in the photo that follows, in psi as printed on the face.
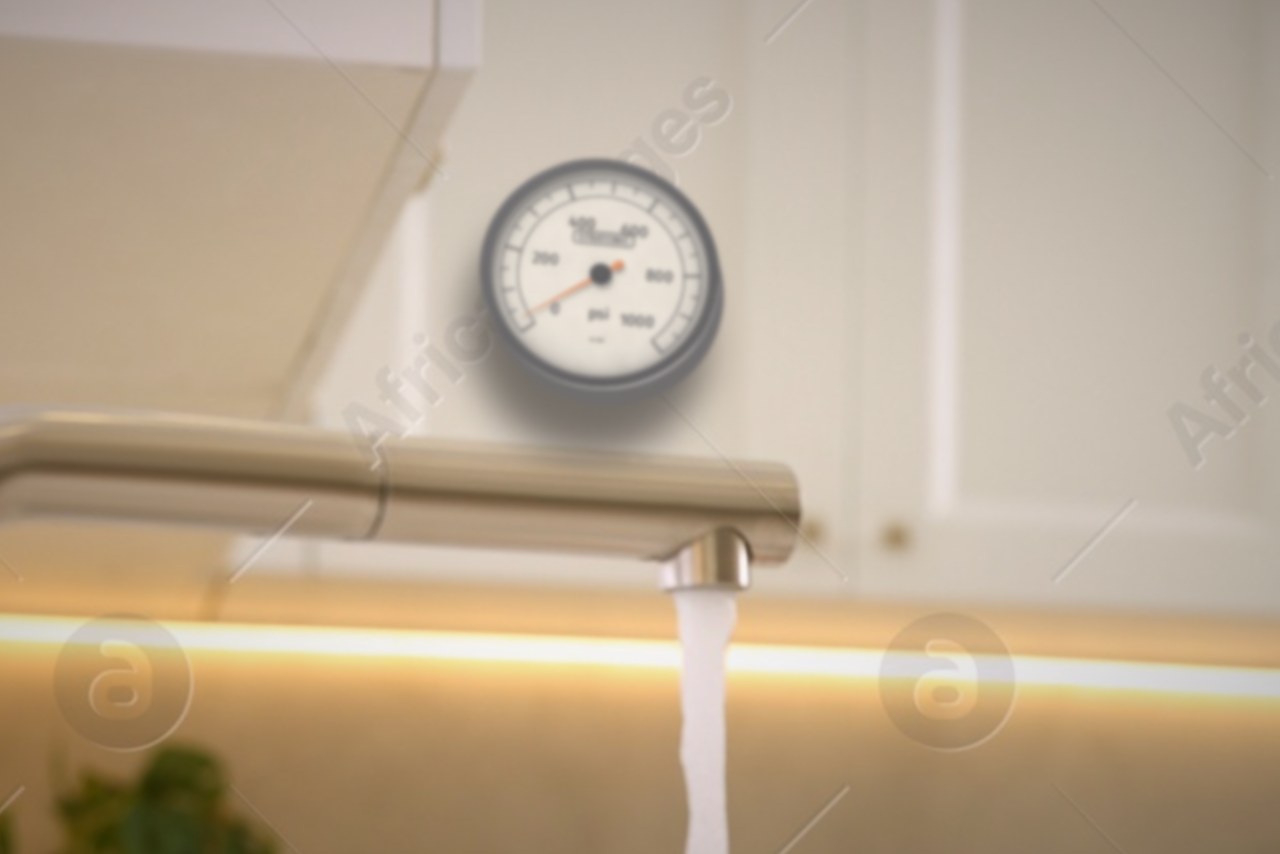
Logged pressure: 25 psi
